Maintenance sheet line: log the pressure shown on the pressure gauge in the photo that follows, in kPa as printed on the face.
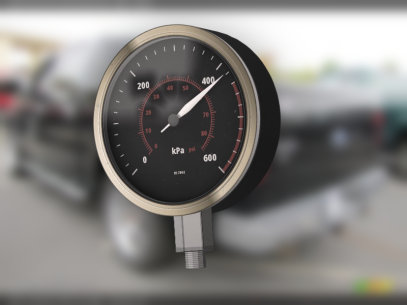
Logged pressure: 420 kPa
